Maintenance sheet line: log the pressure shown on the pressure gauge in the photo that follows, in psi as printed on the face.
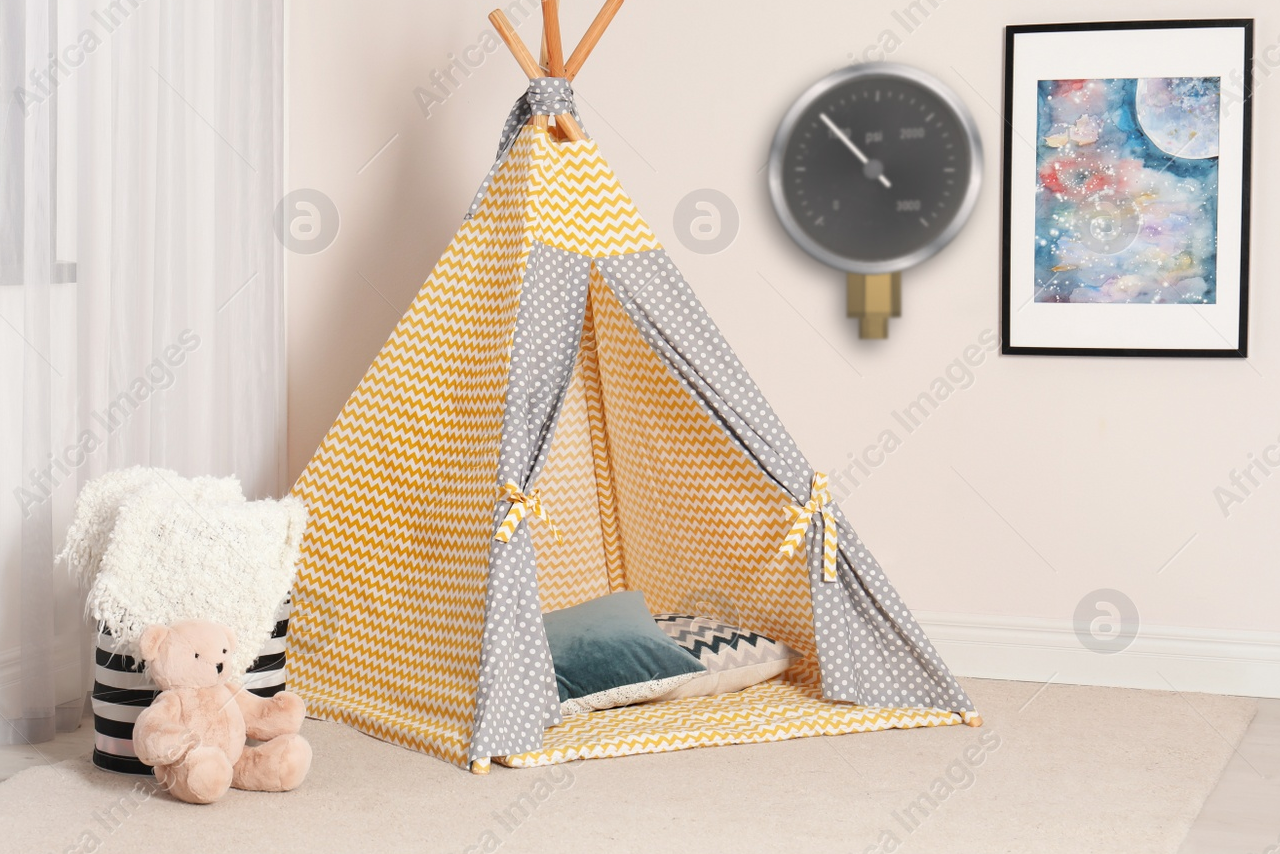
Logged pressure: 1000 psi
